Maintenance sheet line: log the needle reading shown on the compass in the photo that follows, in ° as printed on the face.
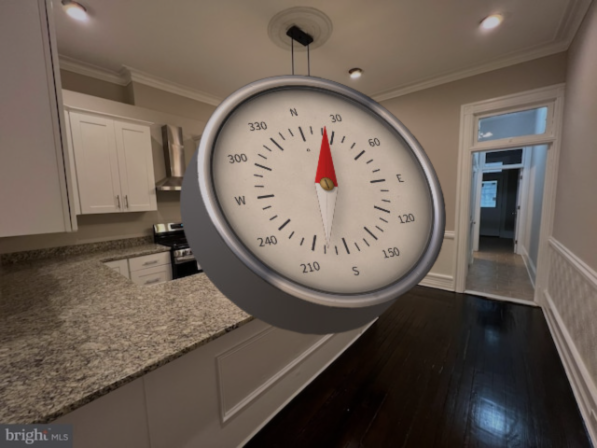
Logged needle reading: 20 °
